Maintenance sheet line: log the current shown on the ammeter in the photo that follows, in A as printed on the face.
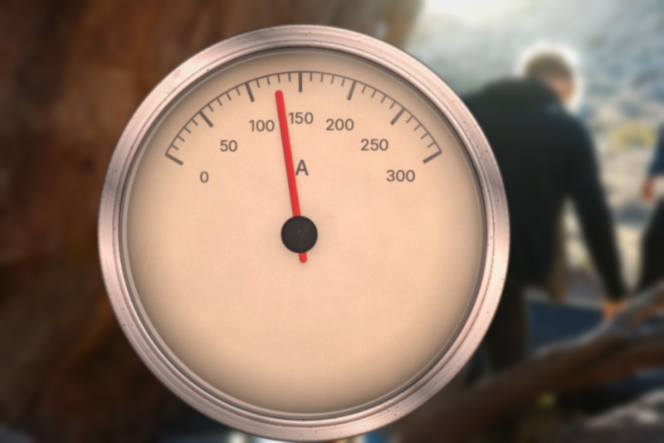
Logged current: 130 A
